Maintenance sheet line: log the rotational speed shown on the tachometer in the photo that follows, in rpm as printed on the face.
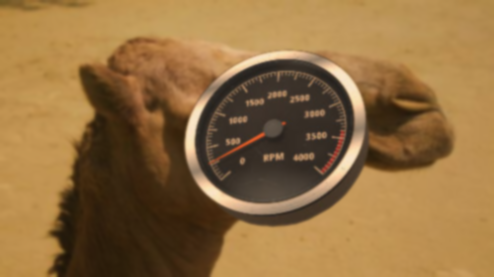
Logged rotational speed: 250 rpm
